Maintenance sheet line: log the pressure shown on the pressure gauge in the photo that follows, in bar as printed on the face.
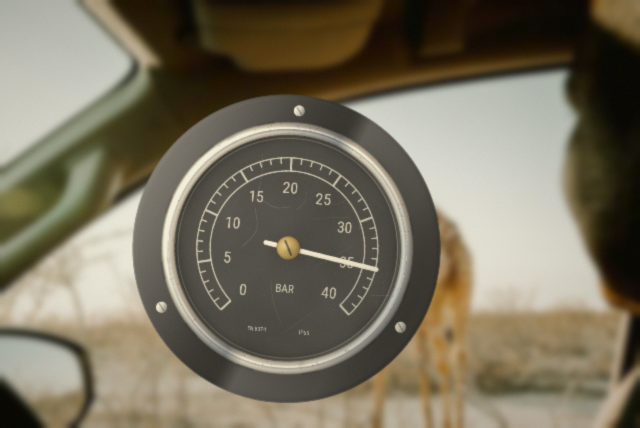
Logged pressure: 35 bar
